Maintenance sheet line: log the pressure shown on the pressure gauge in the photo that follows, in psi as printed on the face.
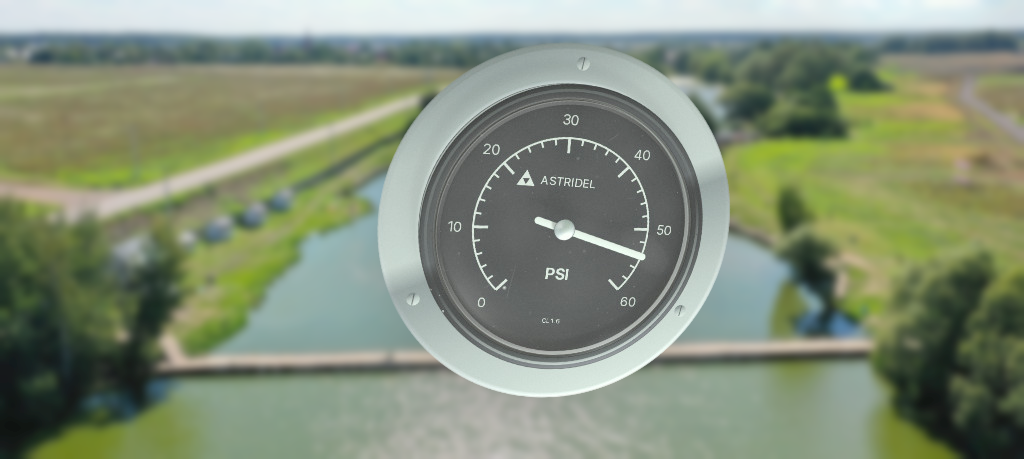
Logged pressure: 54 psi
